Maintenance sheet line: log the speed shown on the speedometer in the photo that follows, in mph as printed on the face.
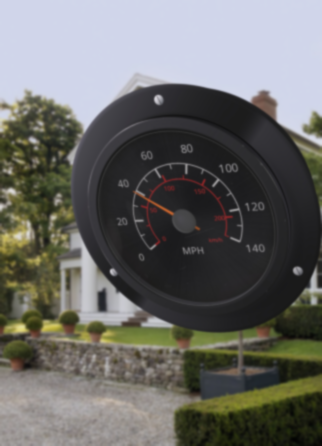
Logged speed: 40 mph
